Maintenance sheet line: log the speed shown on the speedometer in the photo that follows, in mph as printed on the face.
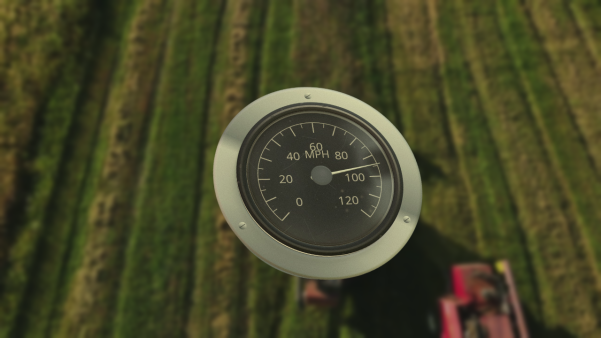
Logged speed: 95 mph
